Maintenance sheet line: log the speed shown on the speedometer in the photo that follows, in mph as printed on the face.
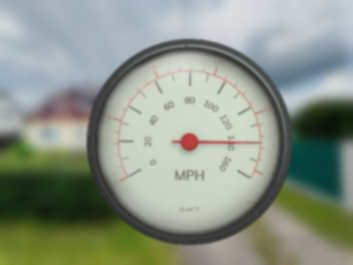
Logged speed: 140 mph
